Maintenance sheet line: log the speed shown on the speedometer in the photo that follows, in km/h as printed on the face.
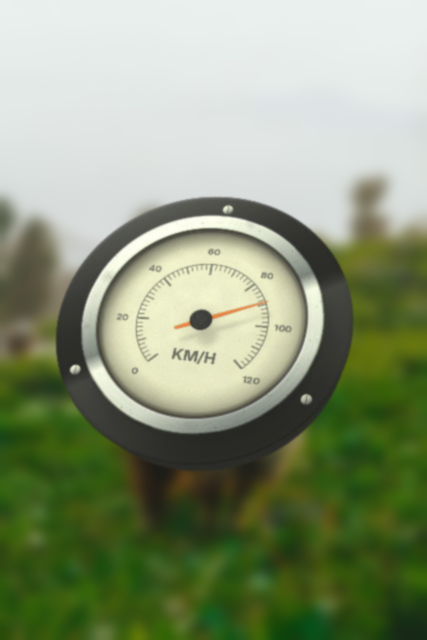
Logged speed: 90 km/h
